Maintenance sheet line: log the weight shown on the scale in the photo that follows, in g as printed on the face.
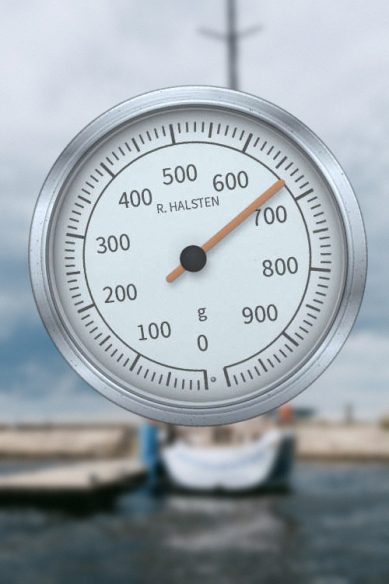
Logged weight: 670 g
